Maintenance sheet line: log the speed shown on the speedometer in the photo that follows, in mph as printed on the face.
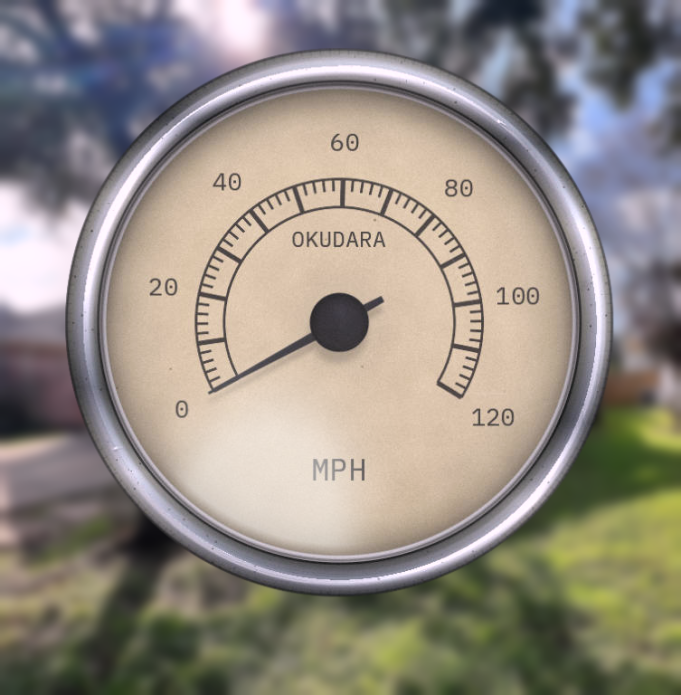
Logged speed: 0 mph
